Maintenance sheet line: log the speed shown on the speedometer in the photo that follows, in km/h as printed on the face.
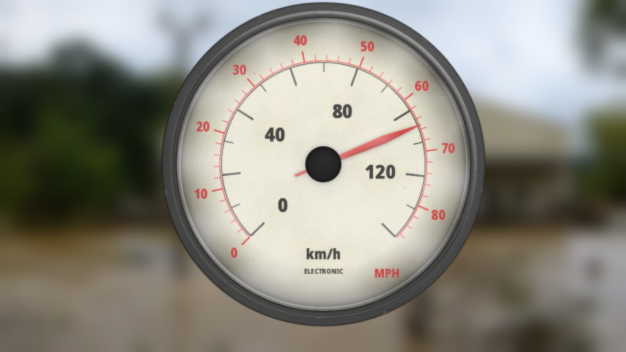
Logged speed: 105 km/h
